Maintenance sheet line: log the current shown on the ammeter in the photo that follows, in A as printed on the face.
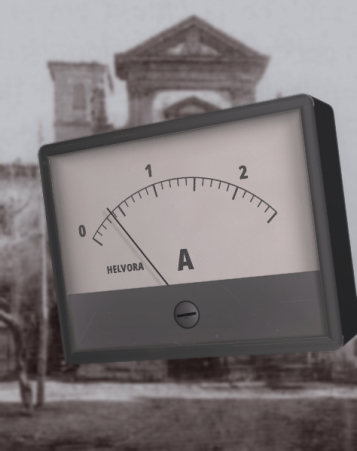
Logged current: 0.4 A
